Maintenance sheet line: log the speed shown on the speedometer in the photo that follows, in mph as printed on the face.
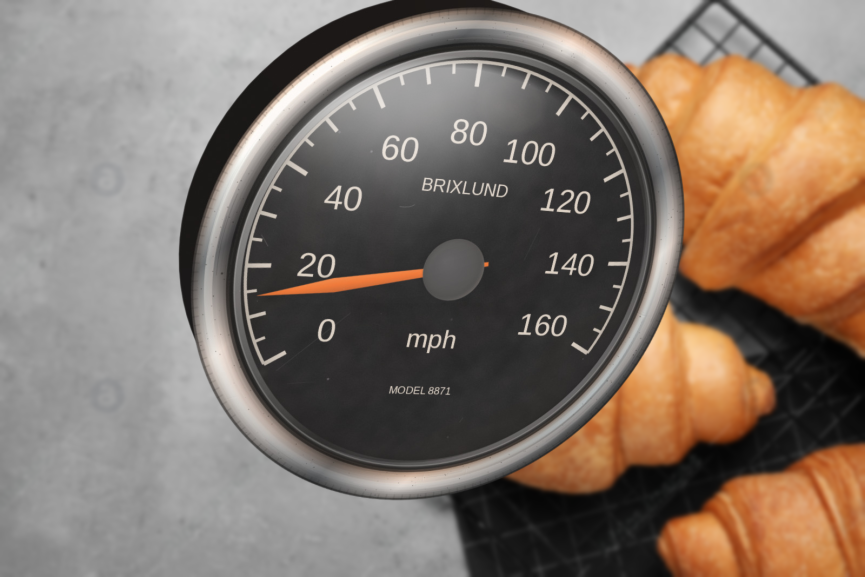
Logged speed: 15 mph
